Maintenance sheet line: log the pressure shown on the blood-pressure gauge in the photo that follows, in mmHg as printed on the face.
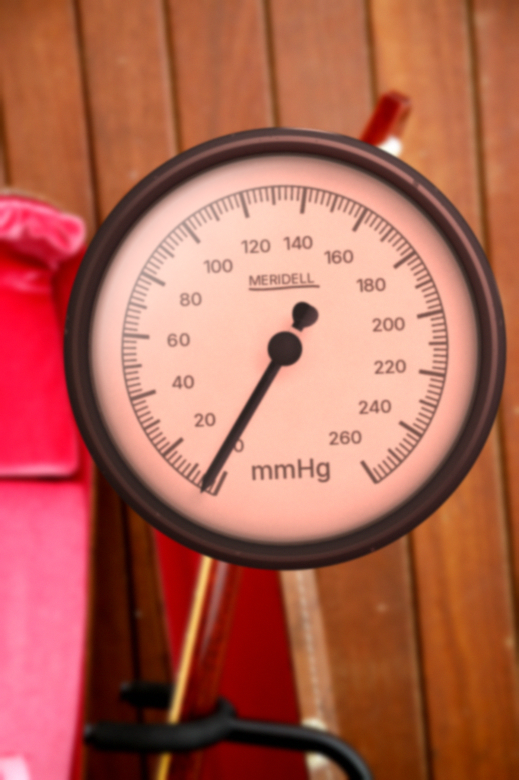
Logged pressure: 4 mmHg
